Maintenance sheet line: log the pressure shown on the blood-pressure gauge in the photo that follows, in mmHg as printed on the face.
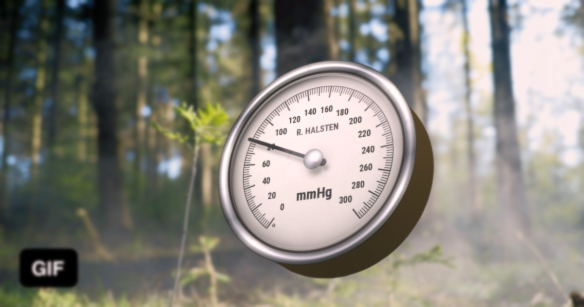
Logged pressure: 80 mmHg
